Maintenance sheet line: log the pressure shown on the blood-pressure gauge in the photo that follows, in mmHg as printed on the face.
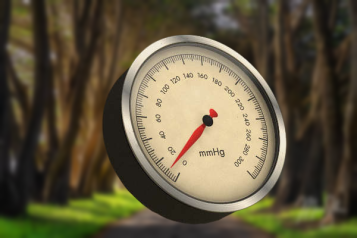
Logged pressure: 10 mmHg
